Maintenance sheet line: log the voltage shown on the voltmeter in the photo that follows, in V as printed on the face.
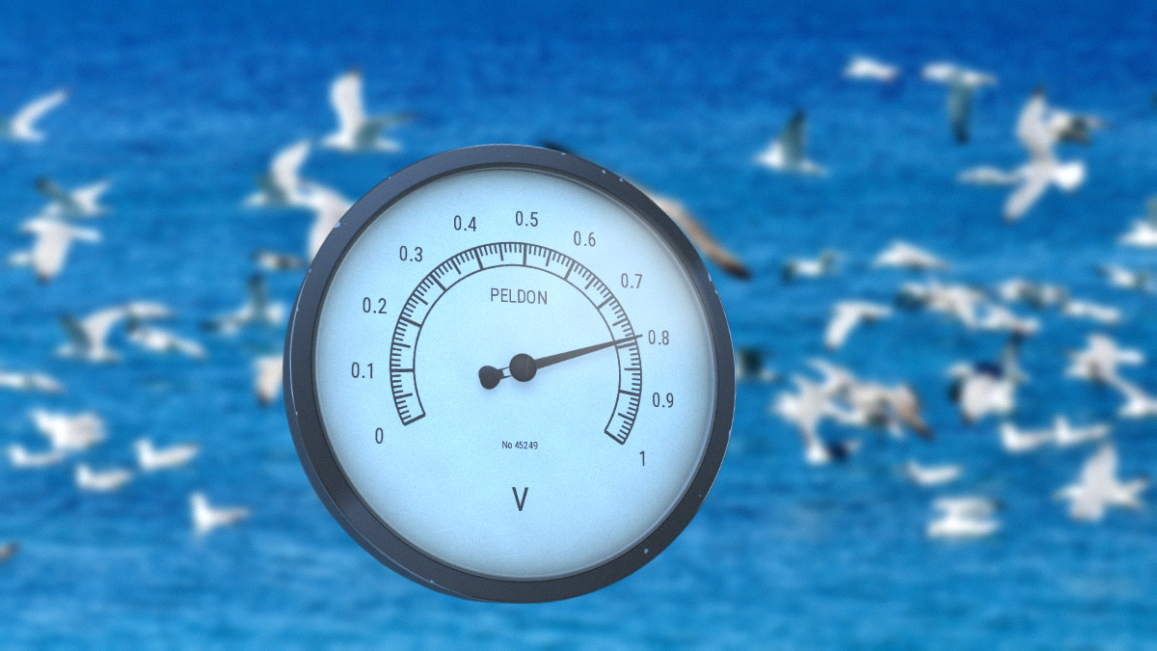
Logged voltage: 0.79 V
